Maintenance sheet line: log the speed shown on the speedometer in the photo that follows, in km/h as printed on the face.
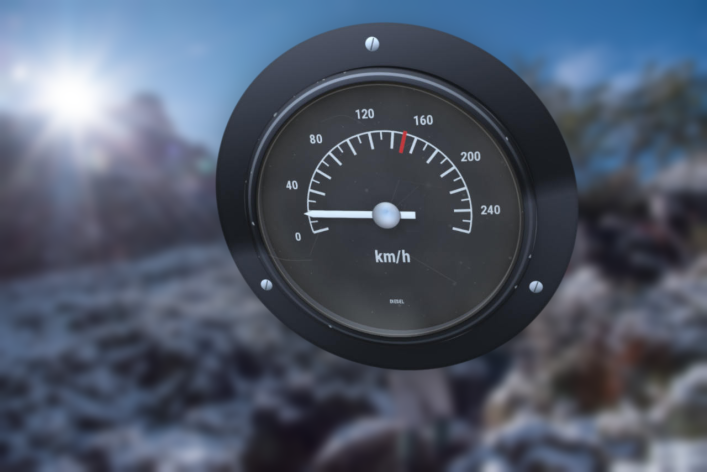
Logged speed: 20 km/h
